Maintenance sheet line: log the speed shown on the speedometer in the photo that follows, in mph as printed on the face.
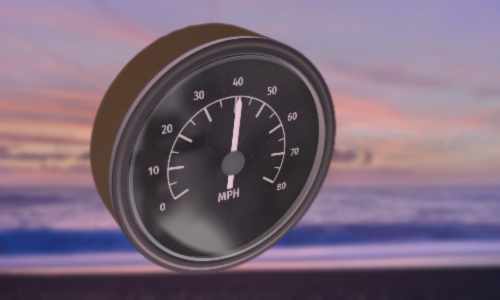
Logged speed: 40 mph
